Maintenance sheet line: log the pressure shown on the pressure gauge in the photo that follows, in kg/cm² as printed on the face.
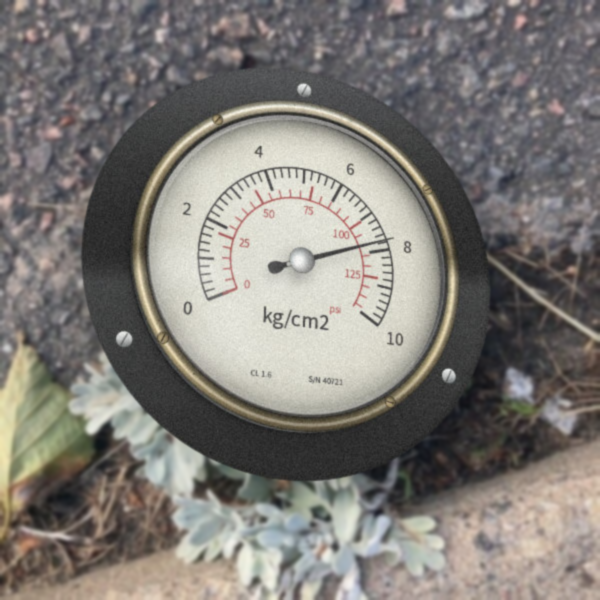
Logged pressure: 7.8 kg/cm²
